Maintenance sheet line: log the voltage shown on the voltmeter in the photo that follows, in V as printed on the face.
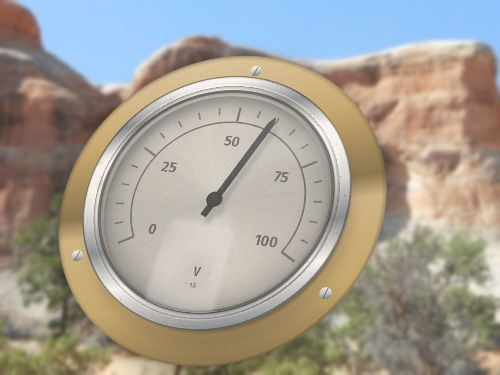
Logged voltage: 60 V
